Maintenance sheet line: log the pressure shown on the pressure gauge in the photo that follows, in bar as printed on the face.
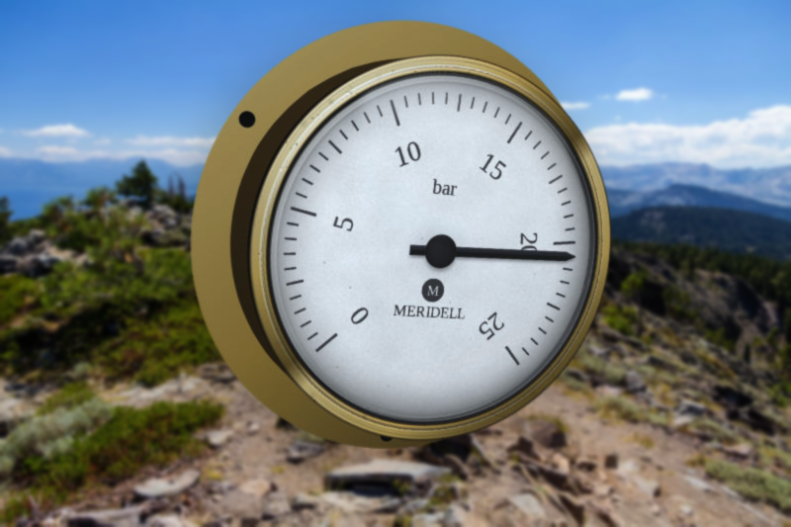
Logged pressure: 20.5 bar
